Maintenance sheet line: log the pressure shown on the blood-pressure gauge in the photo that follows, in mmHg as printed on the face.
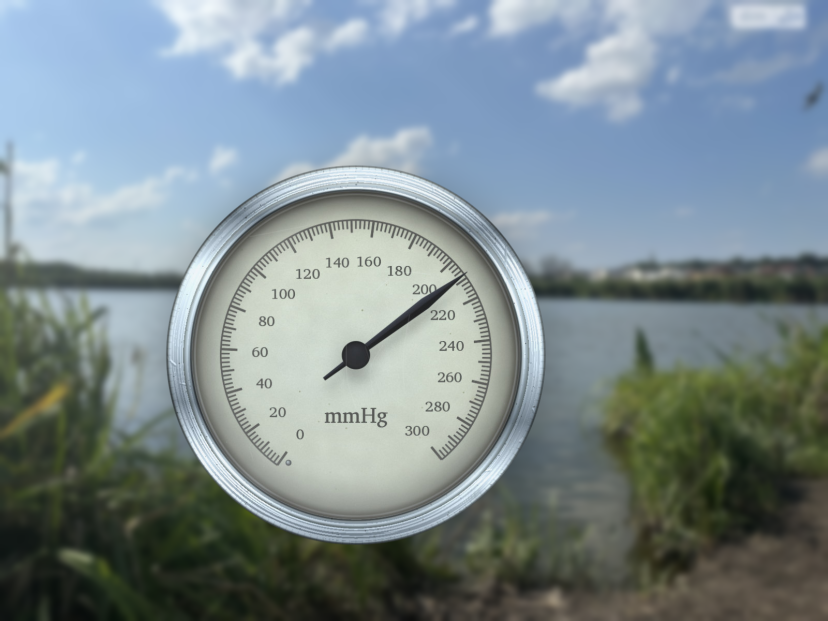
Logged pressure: 208 mmHg
